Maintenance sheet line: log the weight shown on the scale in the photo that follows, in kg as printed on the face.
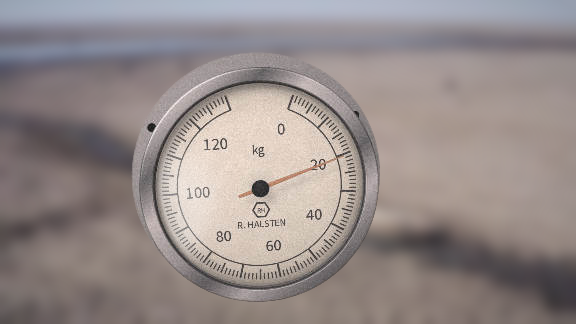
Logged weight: 20 kg
